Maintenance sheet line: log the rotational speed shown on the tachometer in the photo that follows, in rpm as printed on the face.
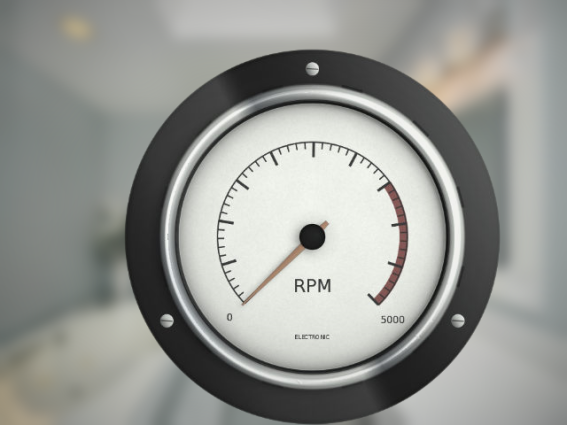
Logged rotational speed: 0 rpm
